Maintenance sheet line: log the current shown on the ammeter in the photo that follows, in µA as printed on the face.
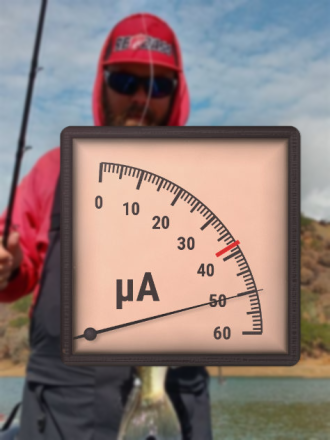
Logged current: 50 µA
